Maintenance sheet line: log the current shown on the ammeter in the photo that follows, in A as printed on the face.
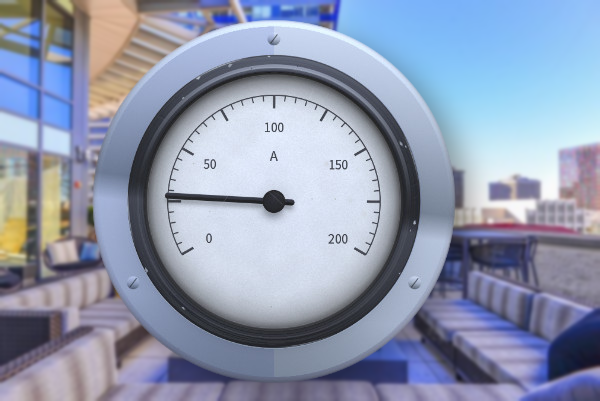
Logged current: 27.5 A
